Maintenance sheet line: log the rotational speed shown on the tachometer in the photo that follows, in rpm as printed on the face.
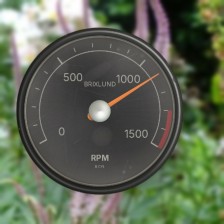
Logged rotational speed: 1100 rpm
